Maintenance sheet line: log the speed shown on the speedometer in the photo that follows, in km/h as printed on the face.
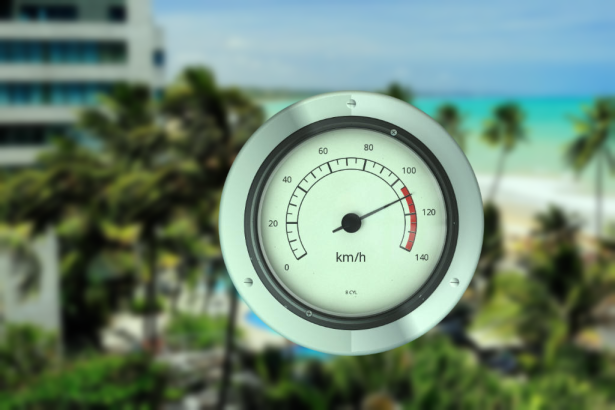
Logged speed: 110 km/h
